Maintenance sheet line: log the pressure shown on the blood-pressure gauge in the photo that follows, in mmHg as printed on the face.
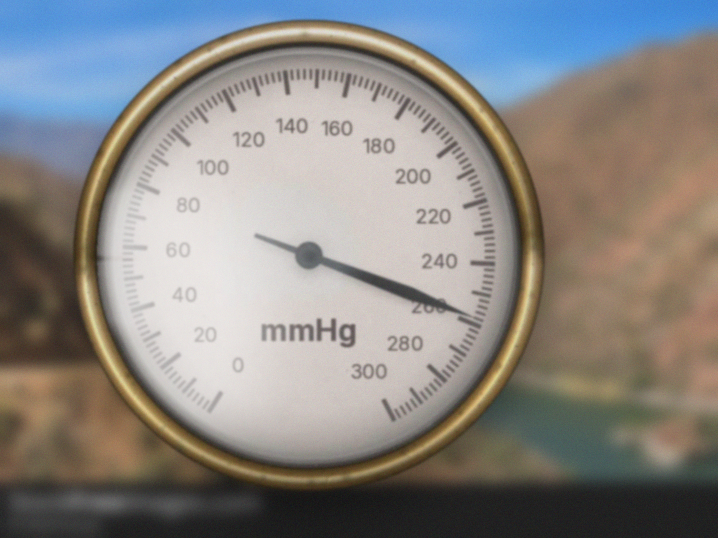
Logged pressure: 258 mmHg
